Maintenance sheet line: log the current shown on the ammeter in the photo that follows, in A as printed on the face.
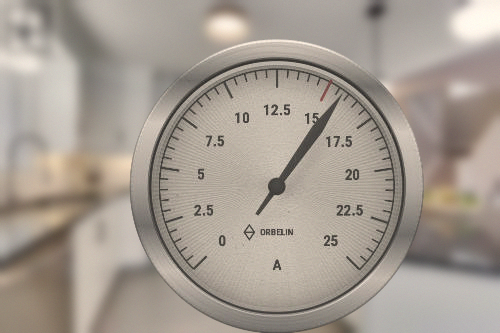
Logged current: 15.75 A
